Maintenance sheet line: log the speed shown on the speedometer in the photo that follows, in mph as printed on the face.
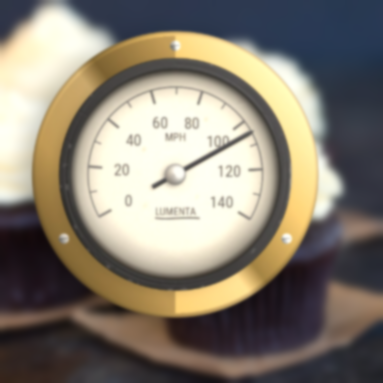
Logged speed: 105 mph
